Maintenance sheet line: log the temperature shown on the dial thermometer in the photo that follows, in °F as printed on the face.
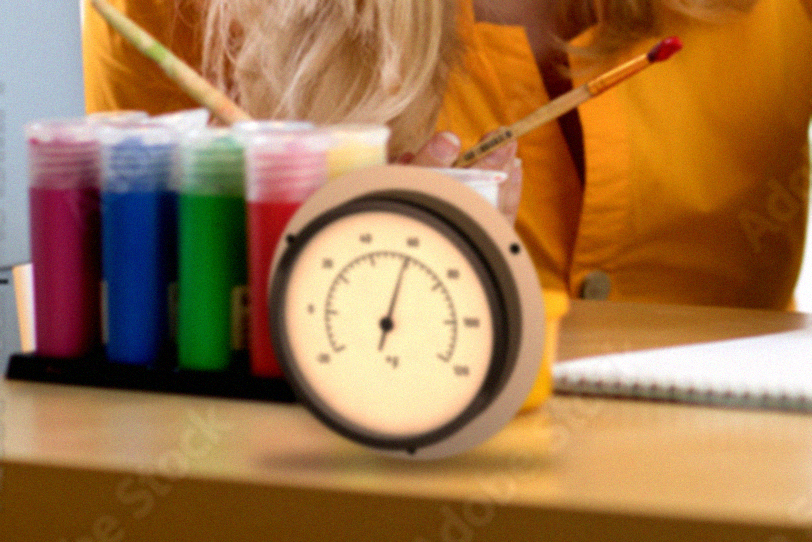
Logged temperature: 60 °F
